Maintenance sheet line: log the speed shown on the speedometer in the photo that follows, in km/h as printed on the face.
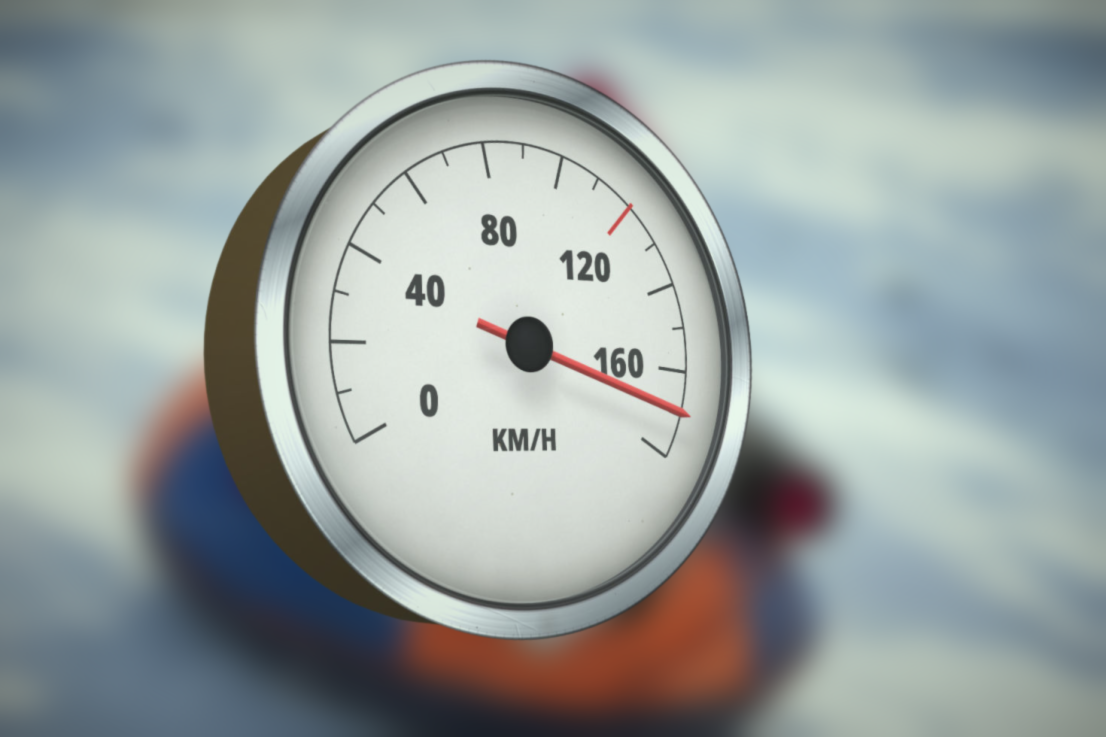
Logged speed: 170 km/h
